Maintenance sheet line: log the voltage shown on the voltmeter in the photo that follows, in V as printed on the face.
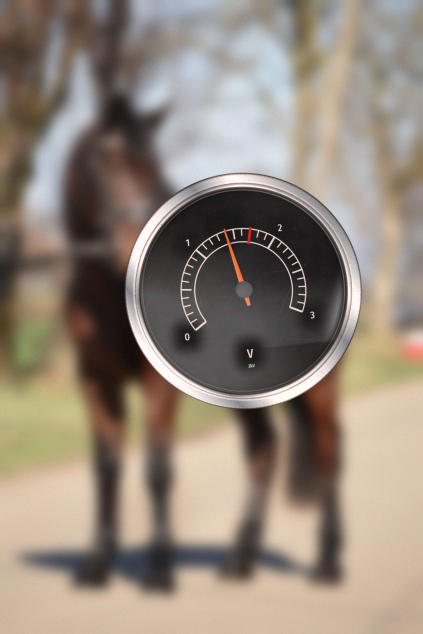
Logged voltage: 1.4 V
